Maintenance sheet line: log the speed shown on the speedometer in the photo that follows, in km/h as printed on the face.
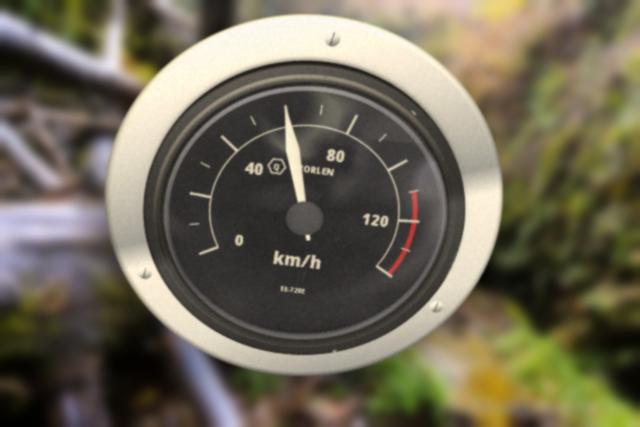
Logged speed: 60 km/h
